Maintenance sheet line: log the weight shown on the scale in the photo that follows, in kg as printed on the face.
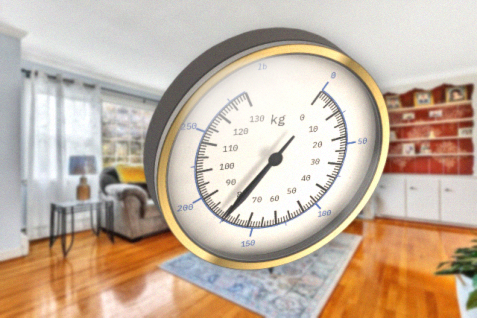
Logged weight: 80 kg
